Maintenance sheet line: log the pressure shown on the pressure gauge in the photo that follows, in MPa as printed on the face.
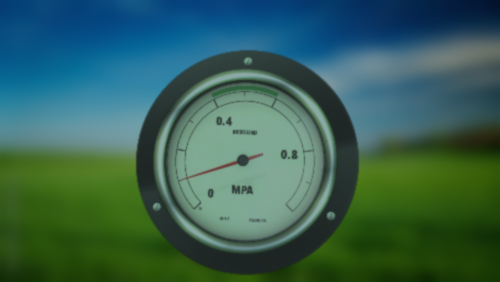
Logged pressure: 0.1 MPa
